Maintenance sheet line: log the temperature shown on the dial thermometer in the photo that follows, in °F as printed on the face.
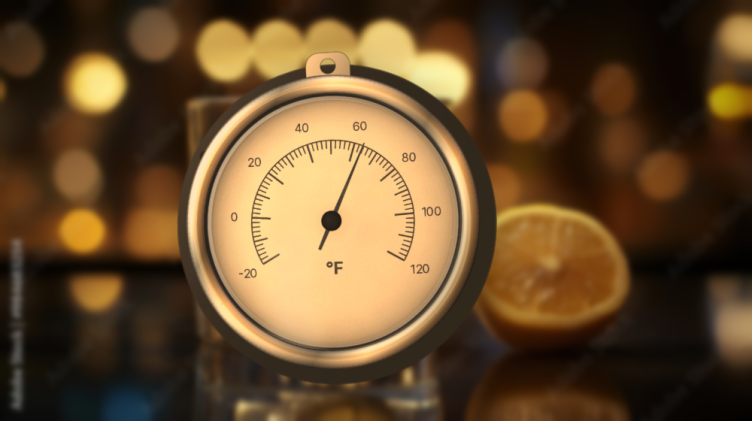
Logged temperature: 64 °F
